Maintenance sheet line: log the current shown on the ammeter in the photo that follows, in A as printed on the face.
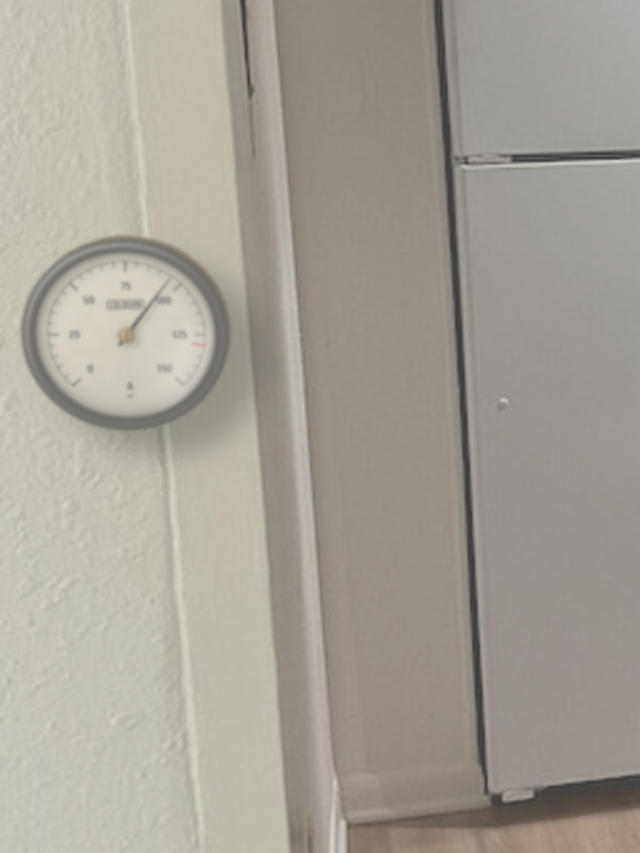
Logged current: 95 A
